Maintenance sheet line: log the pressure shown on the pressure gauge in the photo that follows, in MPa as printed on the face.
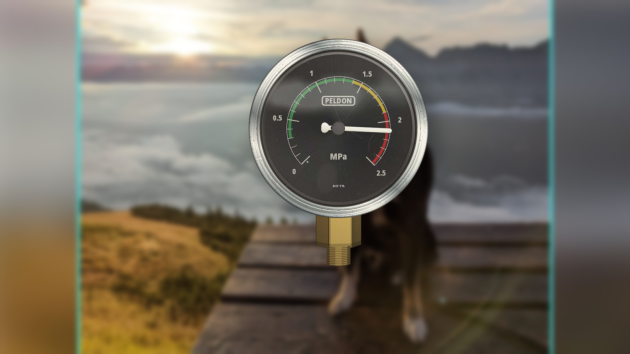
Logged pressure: 2.1 MPa
